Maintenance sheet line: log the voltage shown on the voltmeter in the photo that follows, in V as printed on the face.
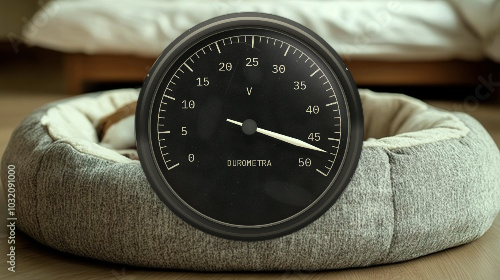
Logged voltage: 47 V
